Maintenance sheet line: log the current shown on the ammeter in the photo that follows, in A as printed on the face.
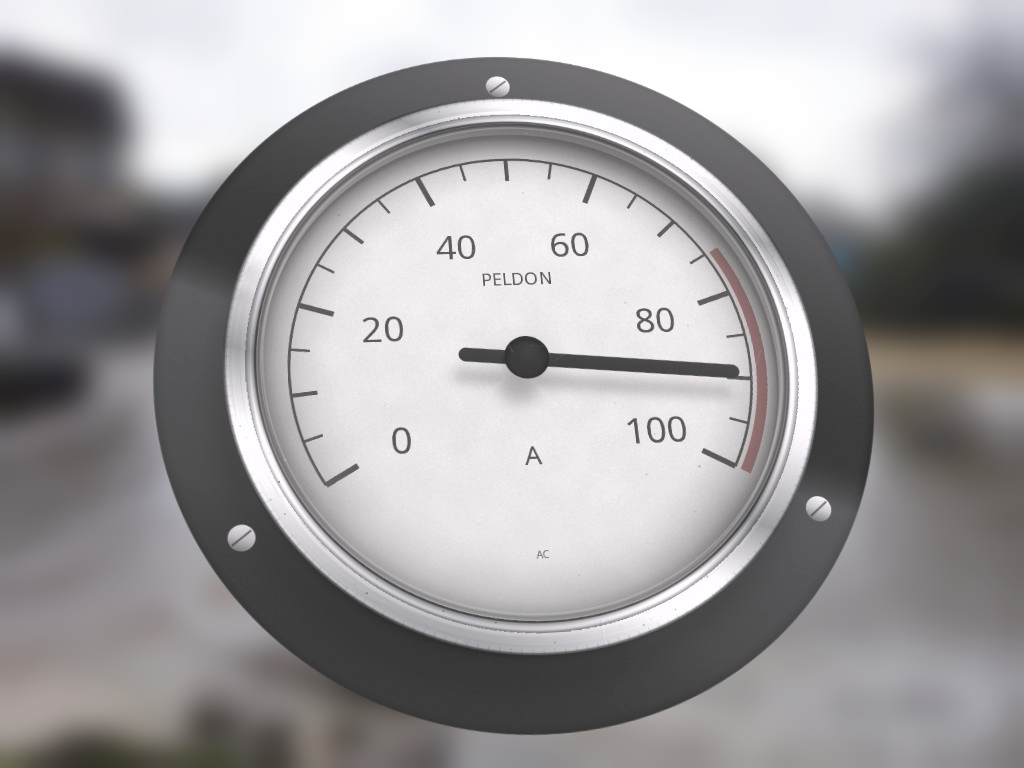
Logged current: 90 A
